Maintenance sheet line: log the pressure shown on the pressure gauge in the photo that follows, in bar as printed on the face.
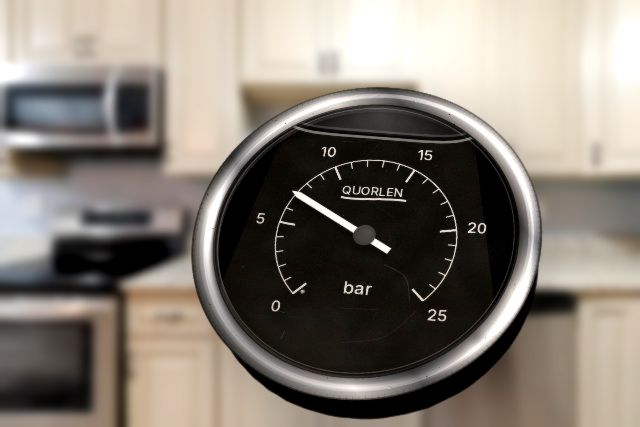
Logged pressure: 7 bar
